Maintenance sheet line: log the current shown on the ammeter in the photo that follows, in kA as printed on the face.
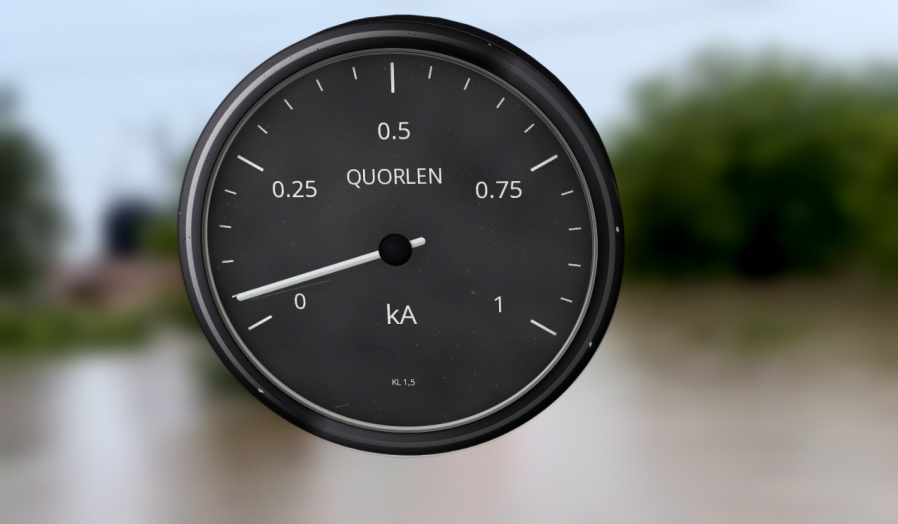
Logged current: 0.05 kA
